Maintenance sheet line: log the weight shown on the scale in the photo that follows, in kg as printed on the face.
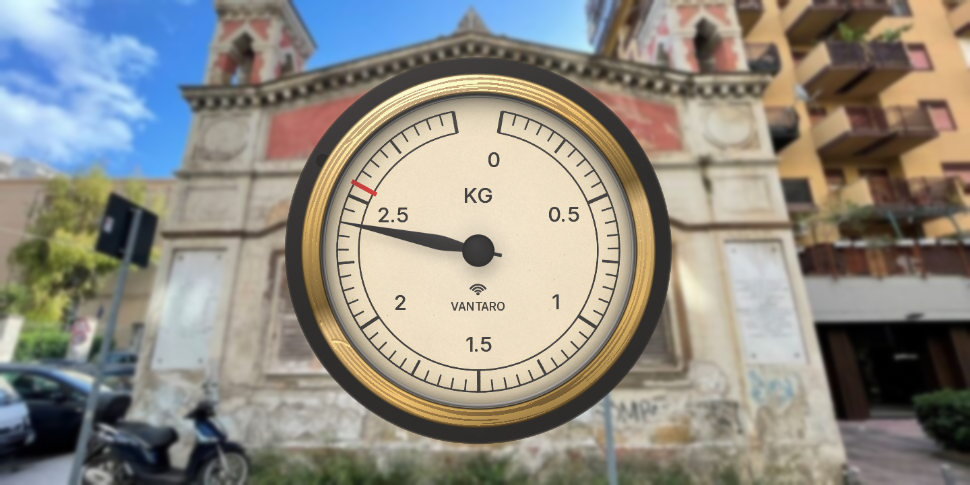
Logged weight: 2.4 kg
